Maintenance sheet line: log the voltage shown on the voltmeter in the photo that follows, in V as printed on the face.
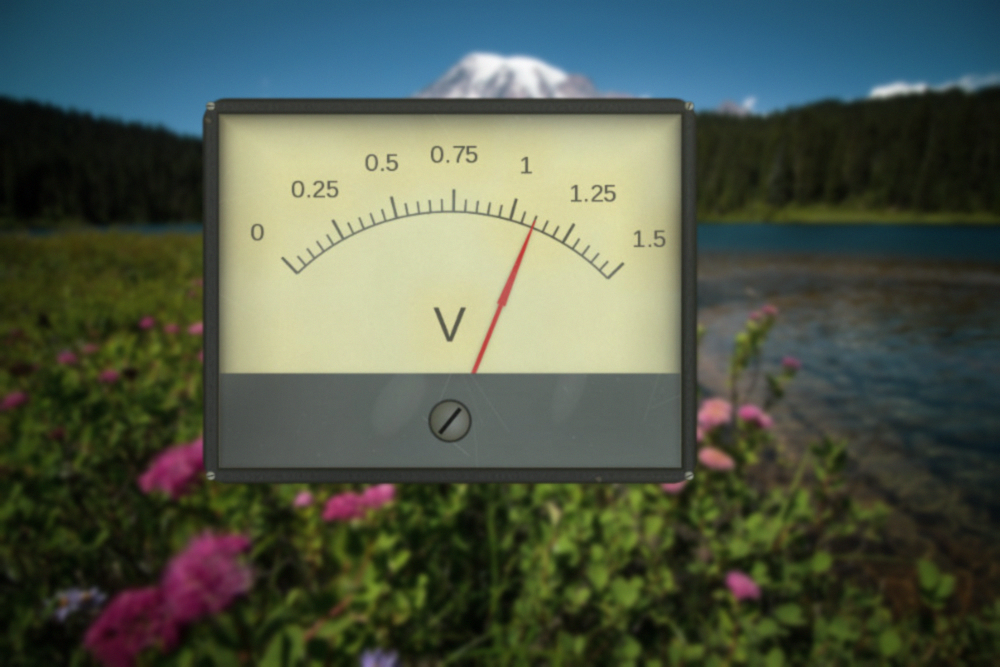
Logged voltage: 1.1 V
